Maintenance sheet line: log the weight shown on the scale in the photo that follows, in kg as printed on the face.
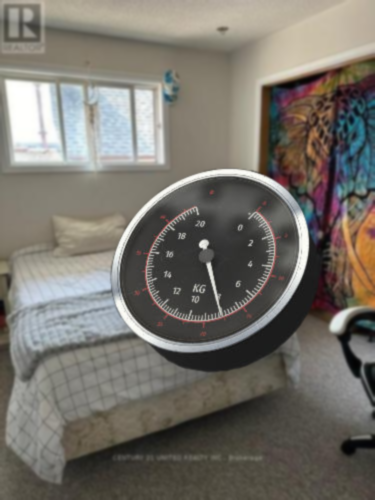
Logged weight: 8 kg
